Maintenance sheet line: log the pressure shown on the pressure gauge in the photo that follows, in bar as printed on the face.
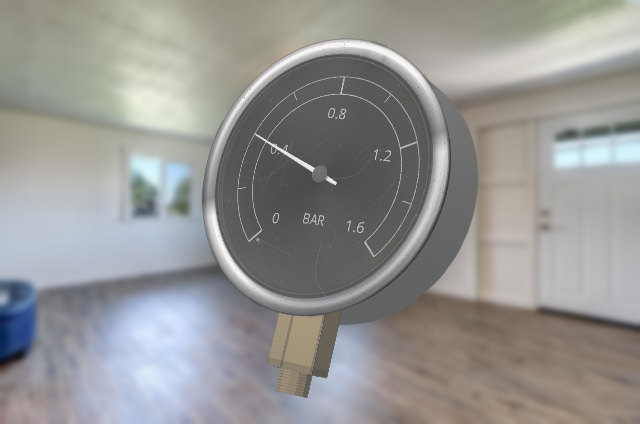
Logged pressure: 0.4 bar
